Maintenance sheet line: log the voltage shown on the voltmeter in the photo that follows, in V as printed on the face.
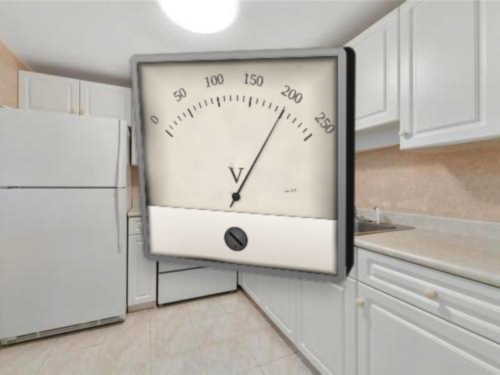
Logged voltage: 200 V
